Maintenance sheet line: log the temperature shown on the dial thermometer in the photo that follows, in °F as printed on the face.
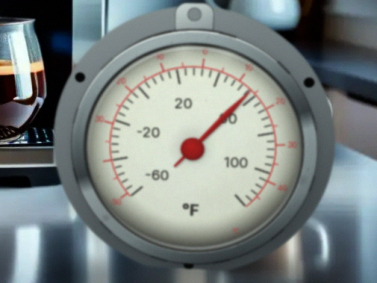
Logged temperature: 56 °F
